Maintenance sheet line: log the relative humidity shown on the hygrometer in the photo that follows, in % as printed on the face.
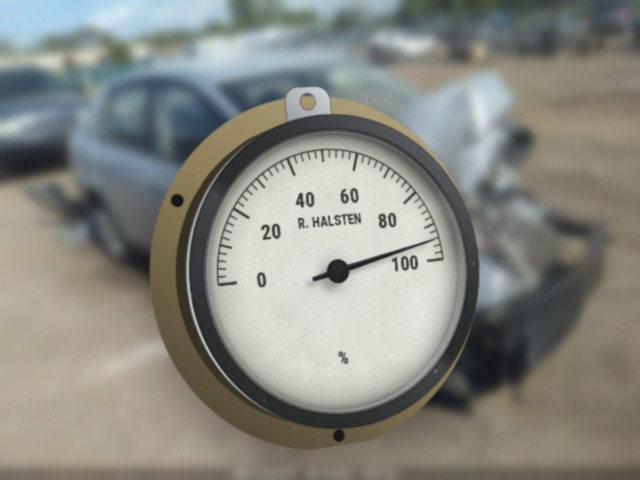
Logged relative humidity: 94 %
